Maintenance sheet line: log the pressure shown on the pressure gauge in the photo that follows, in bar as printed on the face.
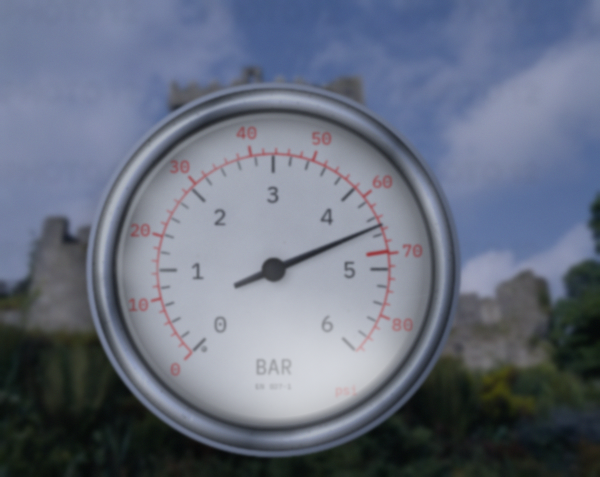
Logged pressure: 4.5 bar
